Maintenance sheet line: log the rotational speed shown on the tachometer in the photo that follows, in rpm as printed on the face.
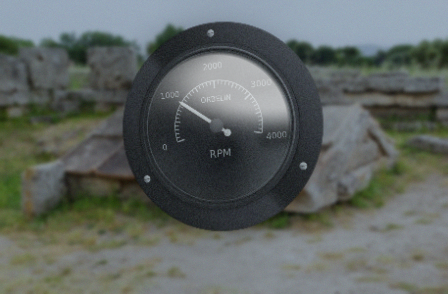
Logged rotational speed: 1000 rpm
